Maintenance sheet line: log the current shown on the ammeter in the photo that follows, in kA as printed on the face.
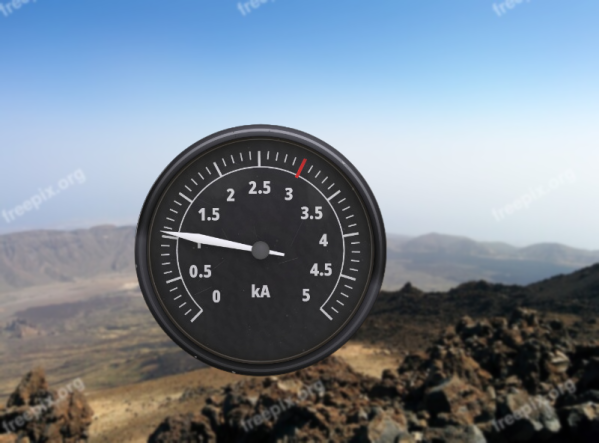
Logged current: 1.05 kA
